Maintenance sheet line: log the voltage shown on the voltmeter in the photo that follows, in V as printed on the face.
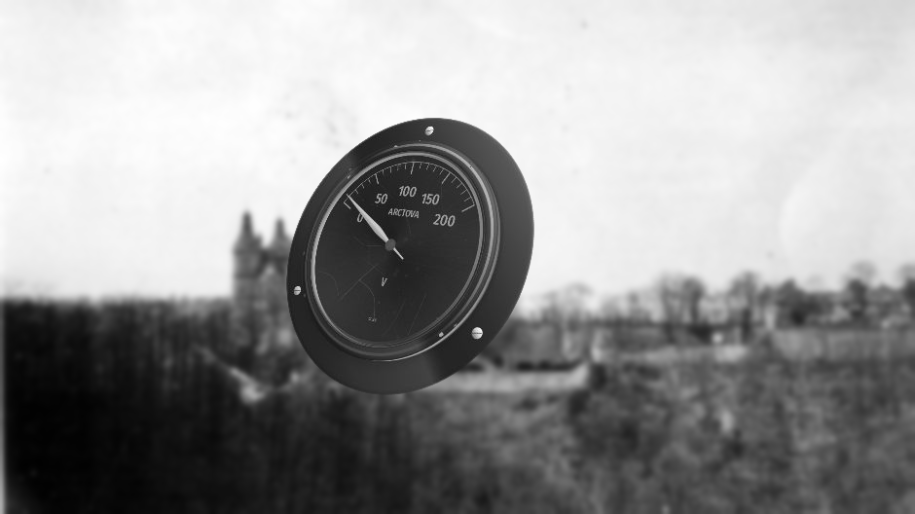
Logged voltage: 10 V
